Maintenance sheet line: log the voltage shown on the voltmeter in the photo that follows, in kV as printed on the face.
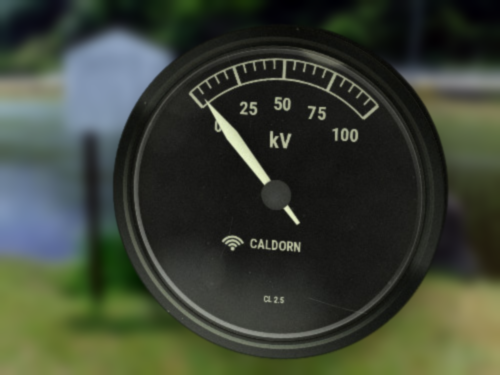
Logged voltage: 5 kV
